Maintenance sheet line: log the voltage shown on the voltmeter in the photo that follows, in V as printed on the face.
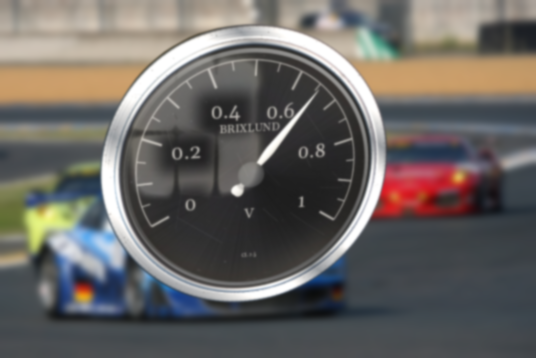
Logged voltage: 0.65 V
